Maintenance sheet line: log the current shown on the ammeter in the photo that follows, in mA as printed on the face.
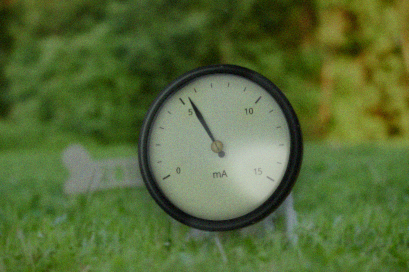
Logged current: 5.5 mA
